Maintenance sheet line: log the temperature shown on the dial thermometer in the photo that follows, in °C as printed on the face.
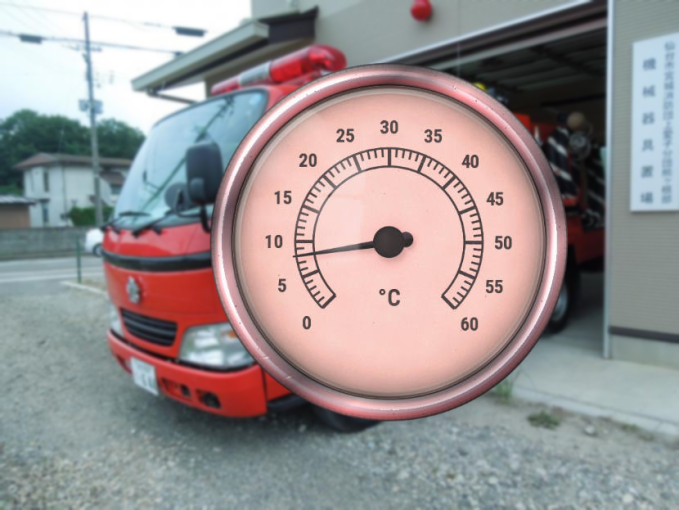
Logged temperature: 8 °C
